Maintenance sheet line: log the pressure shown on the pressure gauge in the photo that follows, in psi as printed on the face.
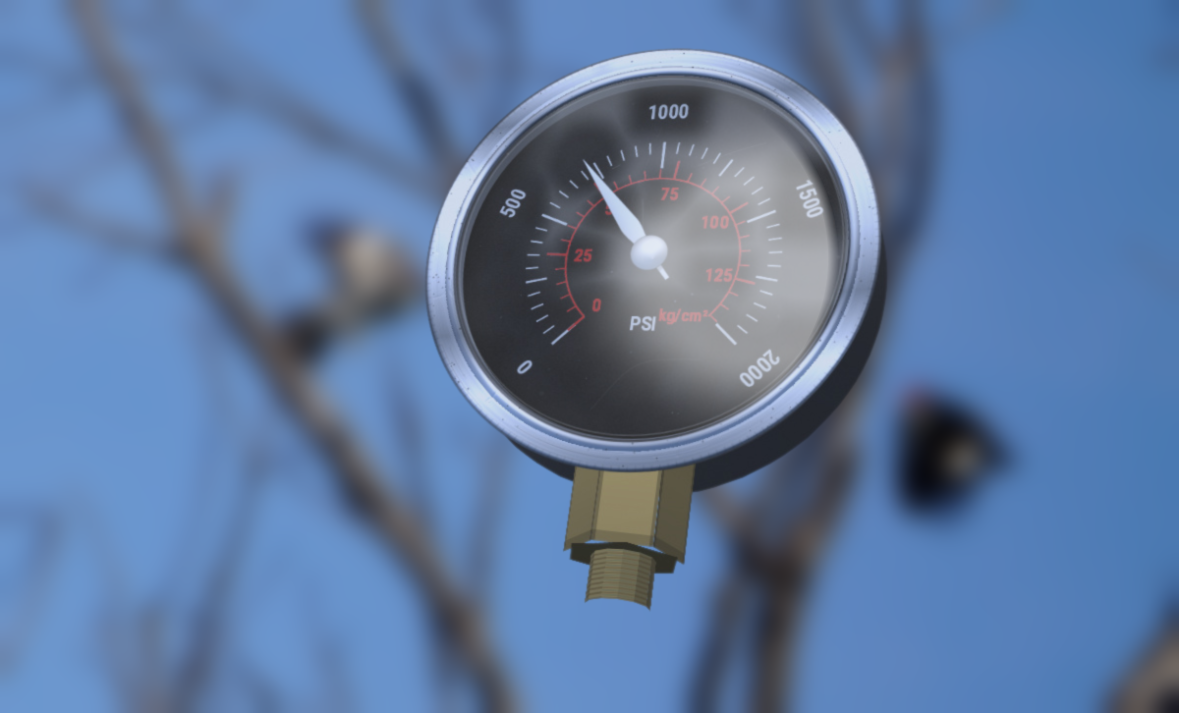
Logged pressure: 725 psi
